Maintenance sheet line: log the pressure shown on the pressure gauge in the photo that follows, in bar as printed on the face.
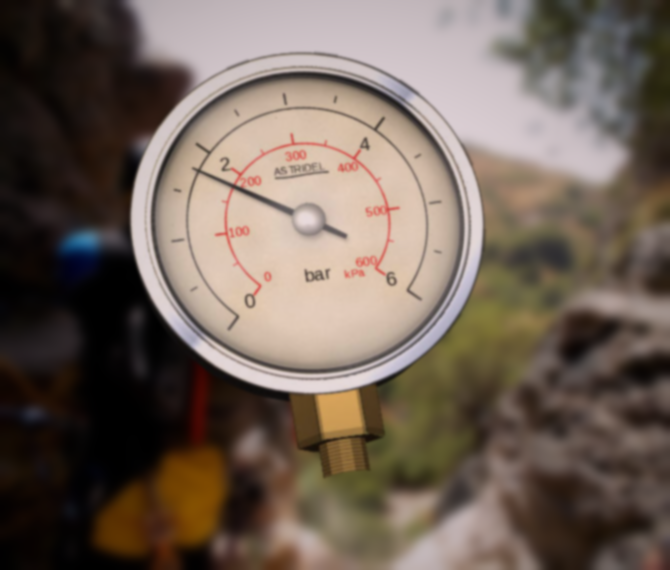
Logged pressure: 1.75 bar
